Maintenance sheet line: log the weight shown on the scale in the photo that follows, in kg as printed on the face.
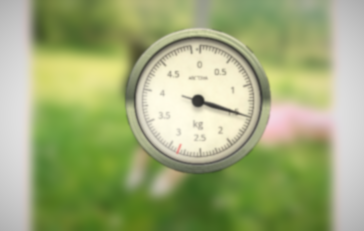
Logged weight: 1.5 kg
